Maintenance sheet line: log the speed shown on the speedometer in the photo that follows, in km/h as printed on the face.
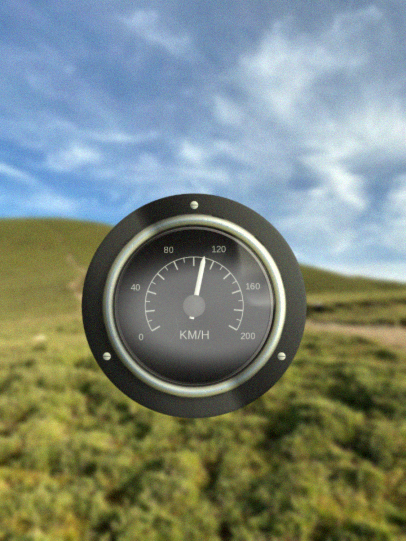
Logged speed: 110 km/h
